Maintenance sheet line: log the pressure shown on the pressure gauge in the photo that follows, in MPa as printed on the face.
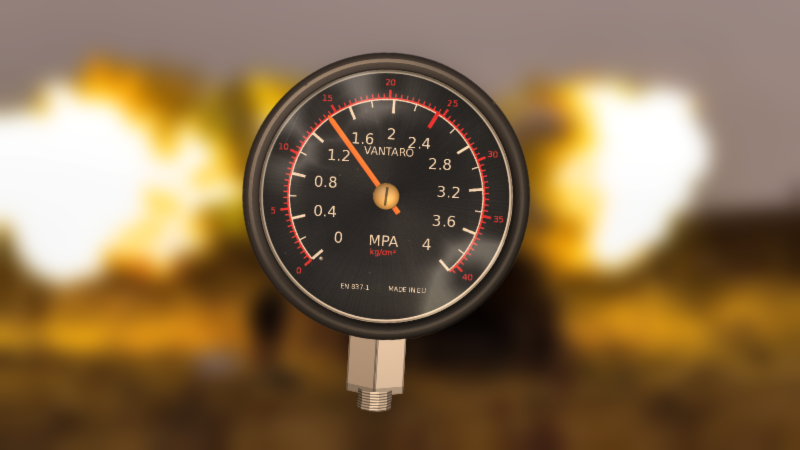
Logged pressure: 1.4 MPa
